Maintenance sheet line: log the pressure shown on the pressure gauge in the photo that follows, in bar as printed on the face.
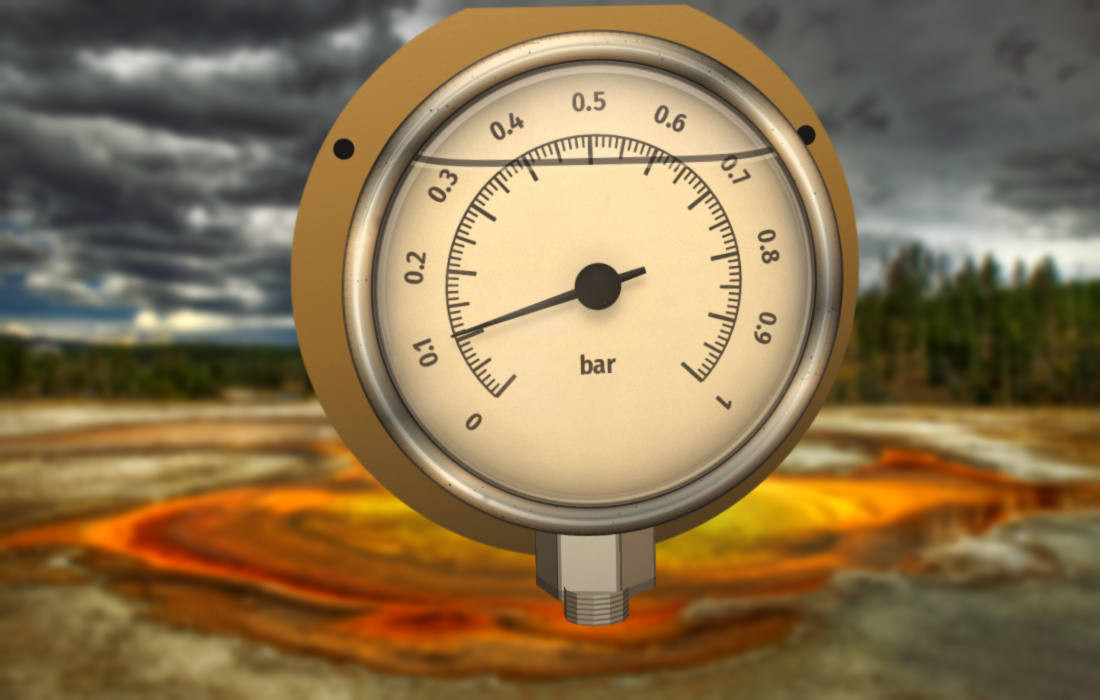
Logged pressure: 0.11 bar
